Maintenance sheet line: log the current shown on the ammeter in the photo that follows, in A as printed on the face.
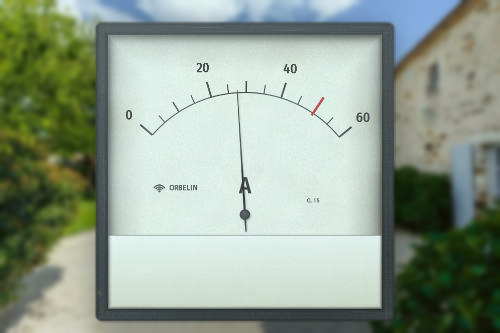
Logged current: 27.5 A
